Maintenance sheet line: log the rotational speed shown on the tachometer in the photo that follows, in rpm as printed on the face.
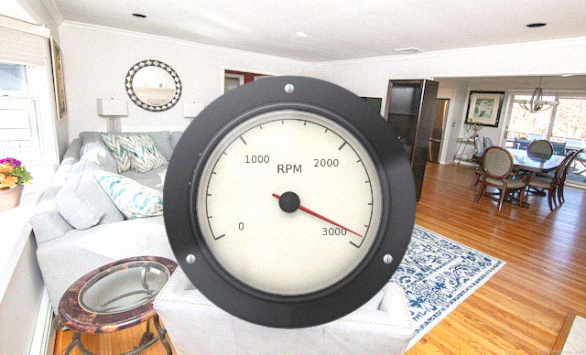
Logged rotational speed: 2900 rpm
